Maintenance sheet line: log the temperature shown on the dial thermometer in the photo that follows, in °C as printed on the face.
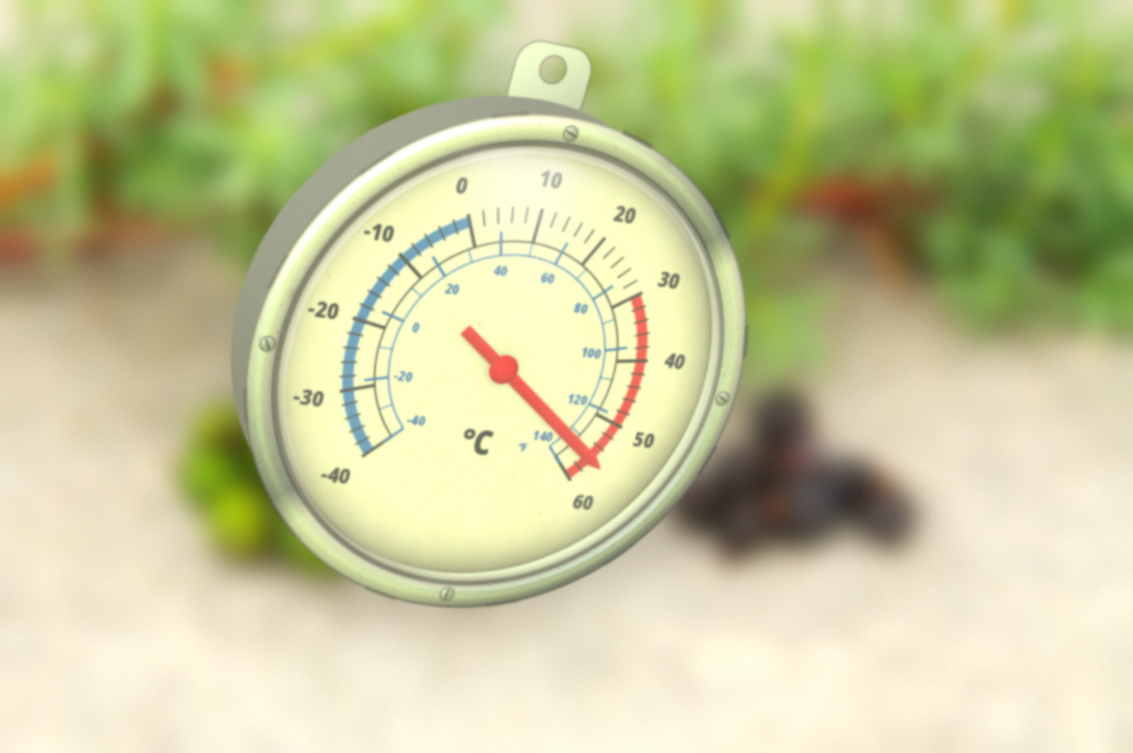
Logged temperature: 56 °C
